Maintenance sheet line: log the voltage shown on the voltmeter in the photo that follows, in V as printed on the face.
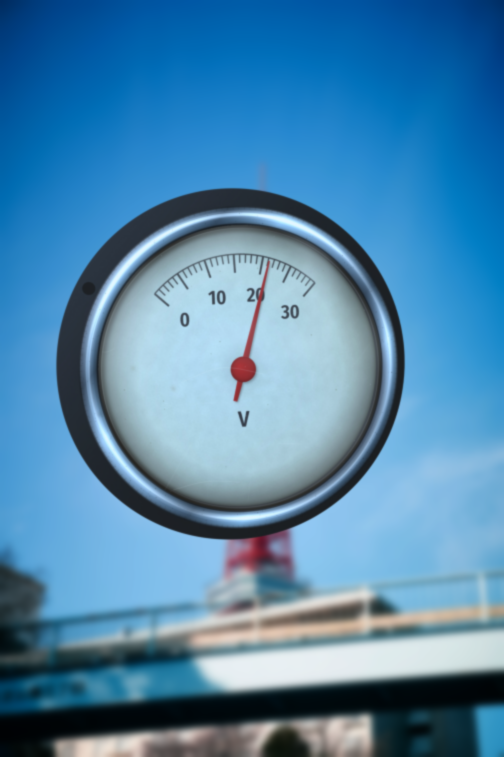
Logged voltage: 21 V
